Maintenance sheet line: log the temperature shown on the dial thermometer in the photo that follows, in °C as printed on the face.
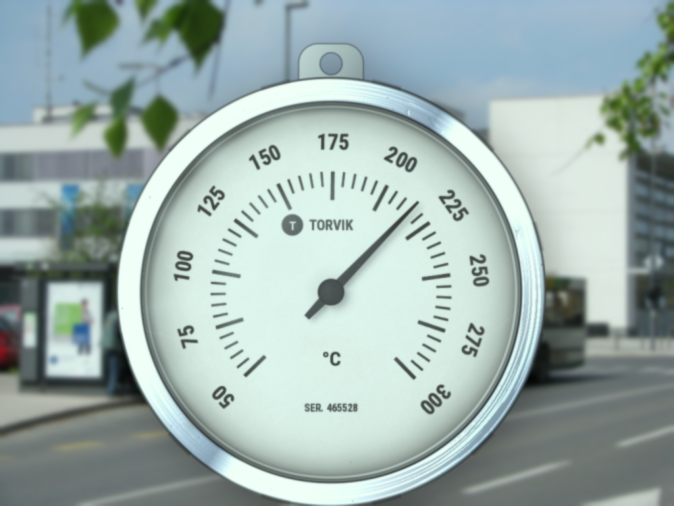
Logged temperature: 215 °C
